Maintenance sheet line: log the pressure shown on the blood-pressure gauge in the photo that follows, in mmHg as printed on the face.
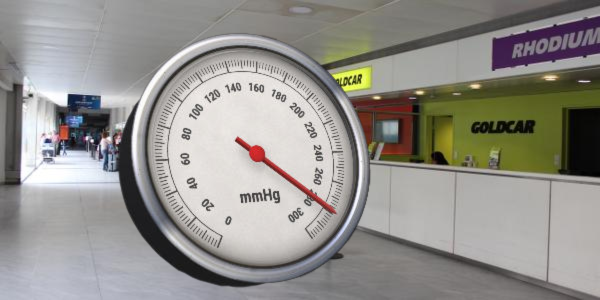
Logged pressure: 280 mmHg
